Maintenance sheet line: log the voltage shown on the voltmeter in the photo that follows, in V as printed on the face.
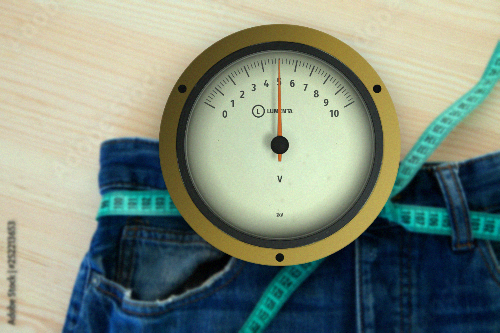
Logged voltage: 5 V
